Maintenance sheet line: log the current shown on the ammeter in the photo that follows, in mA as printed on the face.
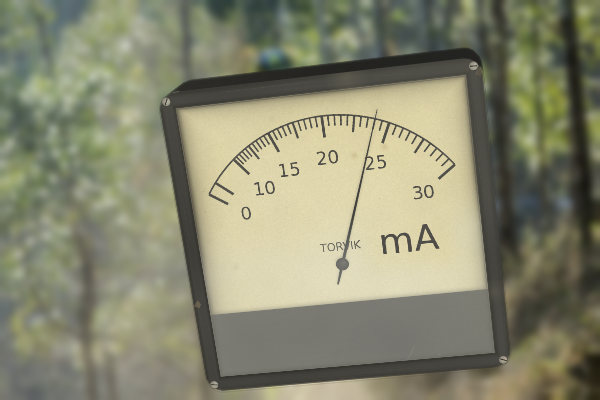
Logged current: 24 mA
